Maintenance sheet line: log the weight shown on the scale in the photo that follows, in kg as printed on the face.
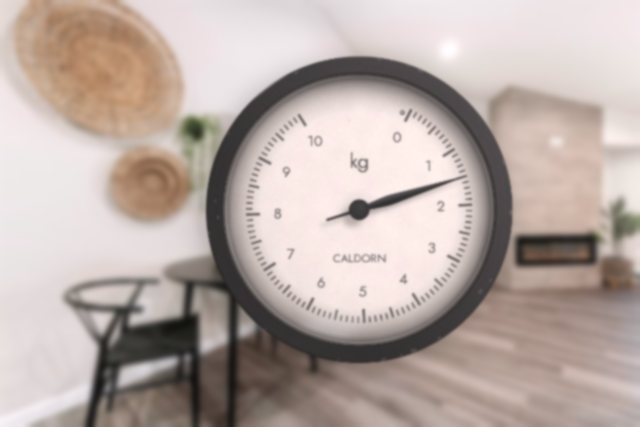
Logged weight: 1.5 kg
